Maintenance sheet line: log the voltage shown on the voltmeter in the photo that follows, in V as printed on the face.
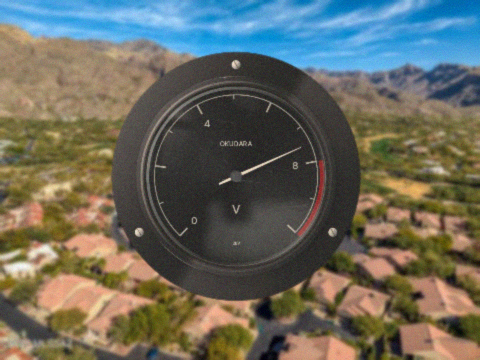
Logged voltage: 7.5 V
